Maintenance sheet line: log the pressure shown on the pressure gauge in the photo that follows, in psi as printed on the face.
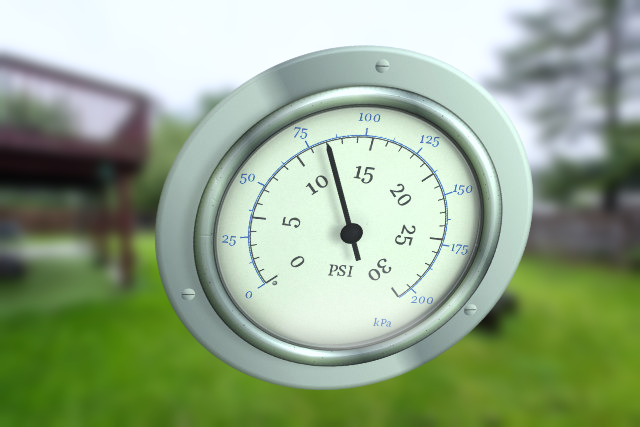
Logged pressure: 12 psi
